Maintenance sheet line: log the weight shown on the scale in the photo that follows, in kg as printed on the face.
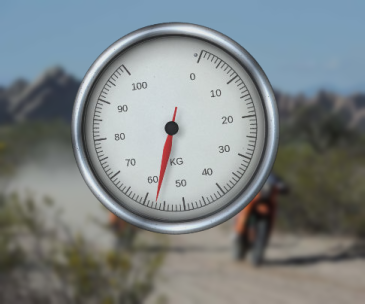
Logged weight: 57 kg
